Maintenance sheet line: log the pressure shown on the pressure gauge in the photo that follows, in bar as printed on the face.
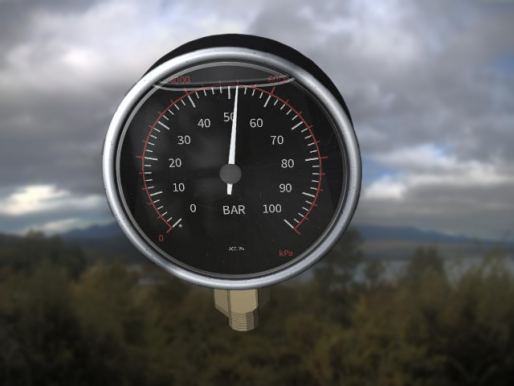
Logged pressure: 52 bar
